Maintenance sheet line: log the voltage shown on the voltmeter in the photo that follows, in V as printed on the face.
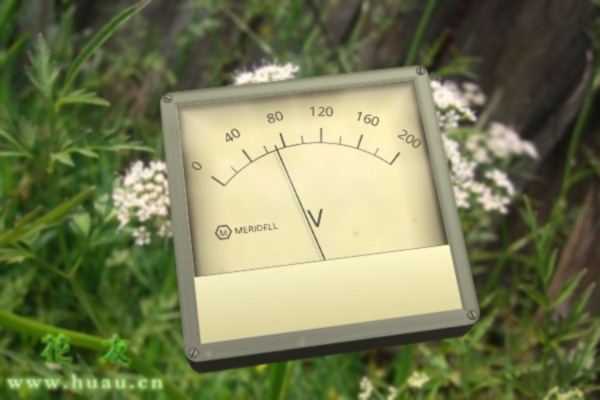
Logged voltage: 70 V
